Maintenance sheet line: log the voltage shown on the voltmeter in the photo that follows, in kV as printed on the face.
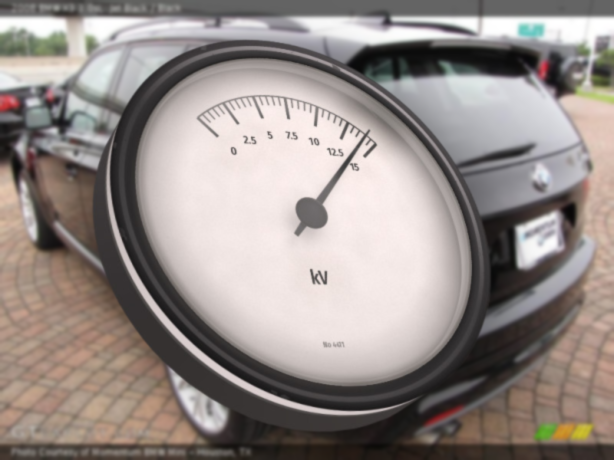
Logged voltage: 14 kV
